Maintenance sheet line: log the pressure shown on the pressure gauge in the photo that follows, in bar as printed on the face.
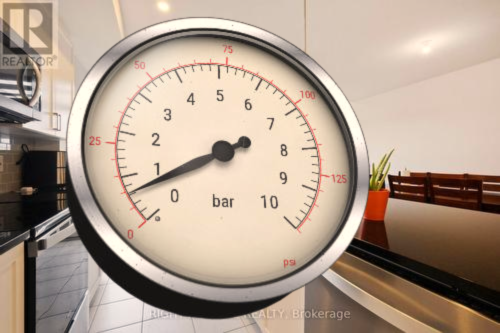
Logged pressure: 0.6 bar
